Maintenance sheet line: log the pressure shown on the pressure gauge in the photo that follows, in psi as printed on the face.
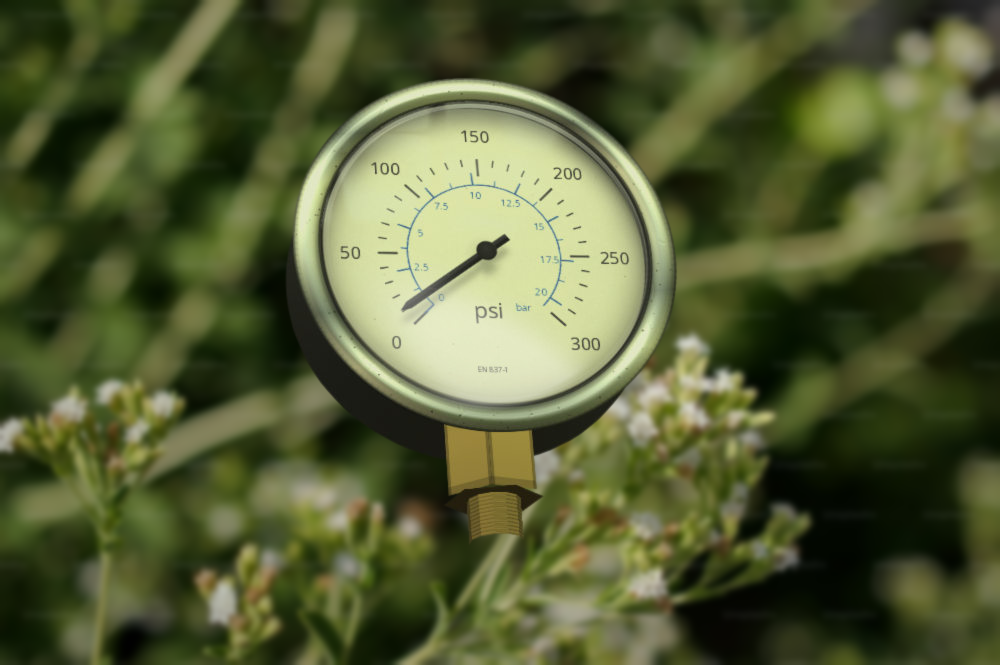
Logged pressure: 10 psi
